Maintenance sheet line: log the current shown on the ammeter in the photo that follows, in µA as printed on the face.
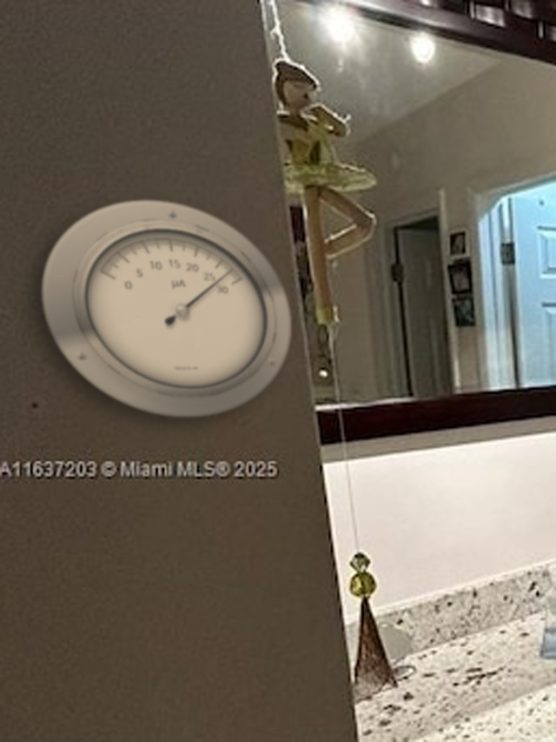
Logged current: 27.5 µA
